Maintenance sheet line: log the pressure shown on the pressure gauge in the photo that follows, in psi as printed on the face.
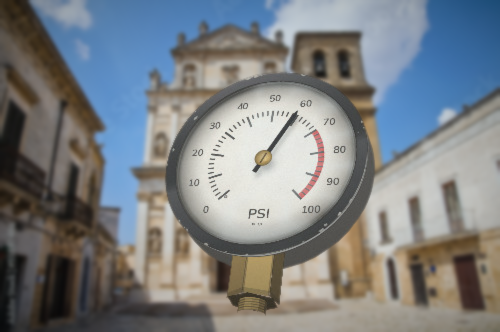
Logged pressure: 60 psi
